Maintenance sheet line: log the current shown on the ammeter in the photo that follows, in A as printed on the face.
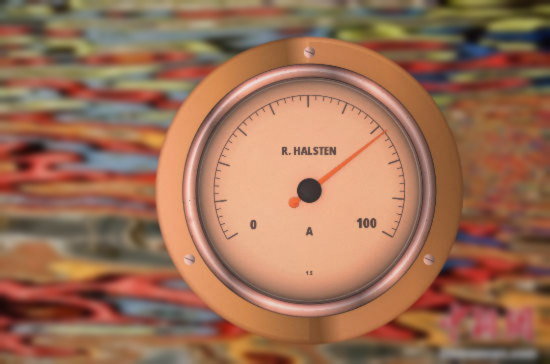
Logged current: 72 A
